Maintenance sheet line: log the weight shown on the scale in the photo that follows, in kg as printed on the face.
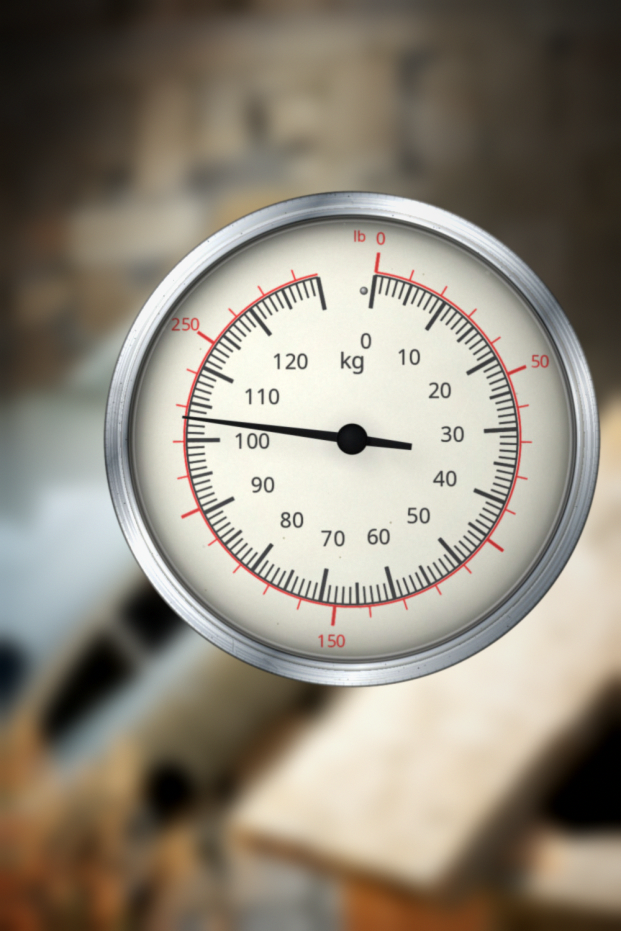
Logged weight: 103 kg
